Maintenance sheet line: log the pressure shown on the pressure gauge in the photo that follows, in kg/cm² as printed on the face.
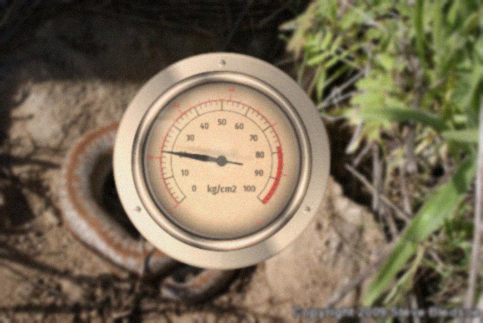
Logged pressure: 20 kg/cm²
